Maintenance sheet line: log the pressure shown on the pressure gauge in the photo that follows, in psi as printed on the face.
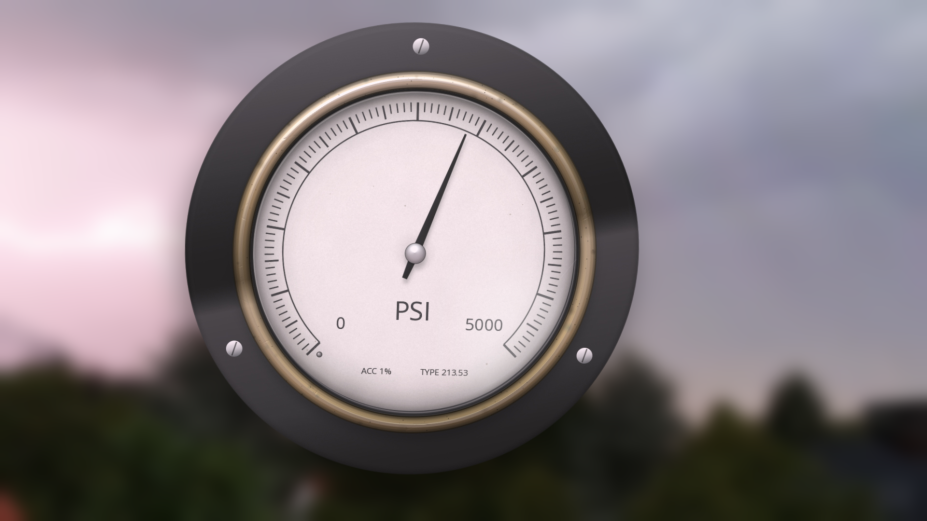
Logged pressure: 2900 psi
